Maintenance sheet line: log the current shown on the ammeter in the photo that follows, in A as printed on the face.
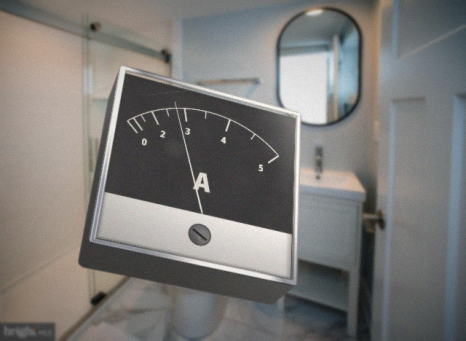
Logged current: 2.75 A
